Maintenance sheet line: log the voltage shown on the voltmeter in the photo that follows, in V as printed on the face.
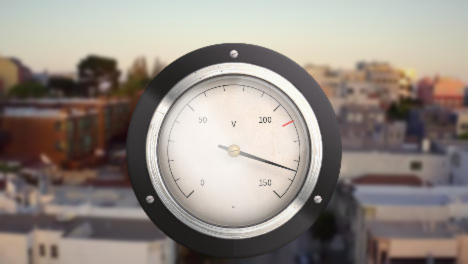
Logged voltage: 135 V
